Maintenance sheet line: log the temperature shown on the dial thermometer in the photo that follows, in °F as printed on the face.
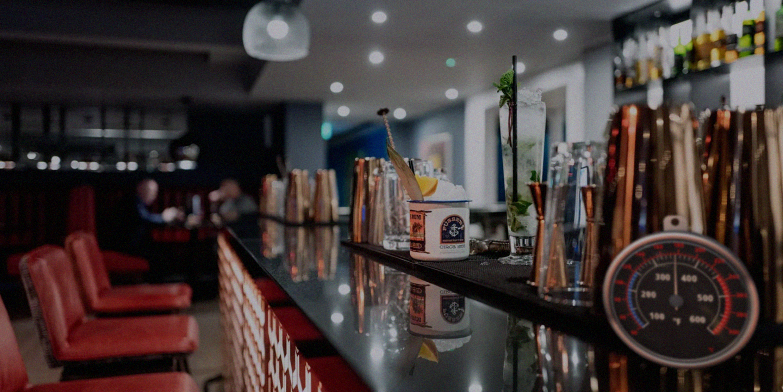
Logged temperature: 350 °F
